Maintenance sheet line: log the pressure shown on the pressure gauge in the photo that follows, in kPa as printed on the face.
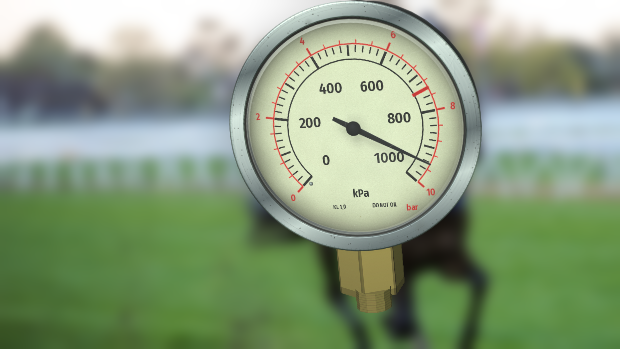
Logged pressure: 940 kPa
